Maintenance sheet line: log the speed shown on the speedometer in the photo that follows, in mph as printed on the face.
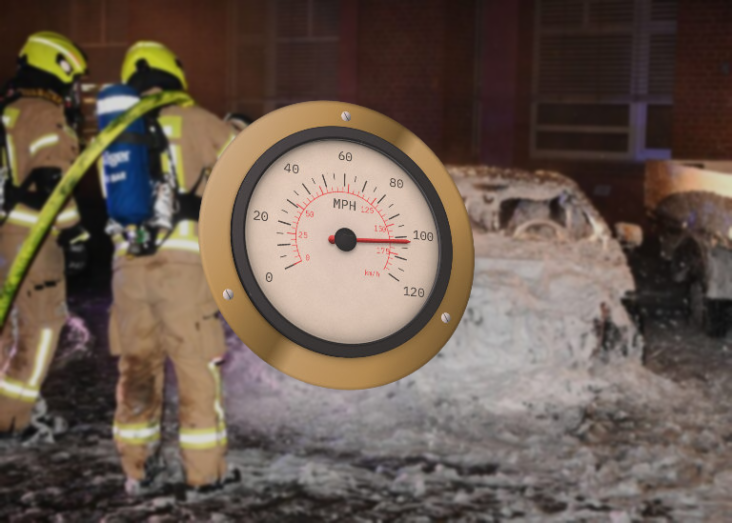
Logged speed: 102.5 mph
